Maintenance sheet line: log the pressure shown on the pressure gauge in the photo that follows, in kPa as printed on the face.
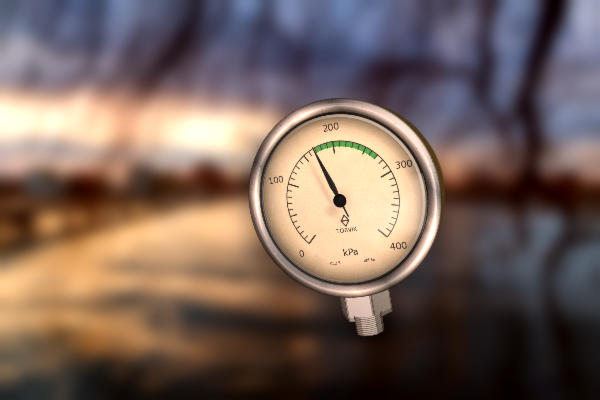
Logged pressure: 170 kPa
